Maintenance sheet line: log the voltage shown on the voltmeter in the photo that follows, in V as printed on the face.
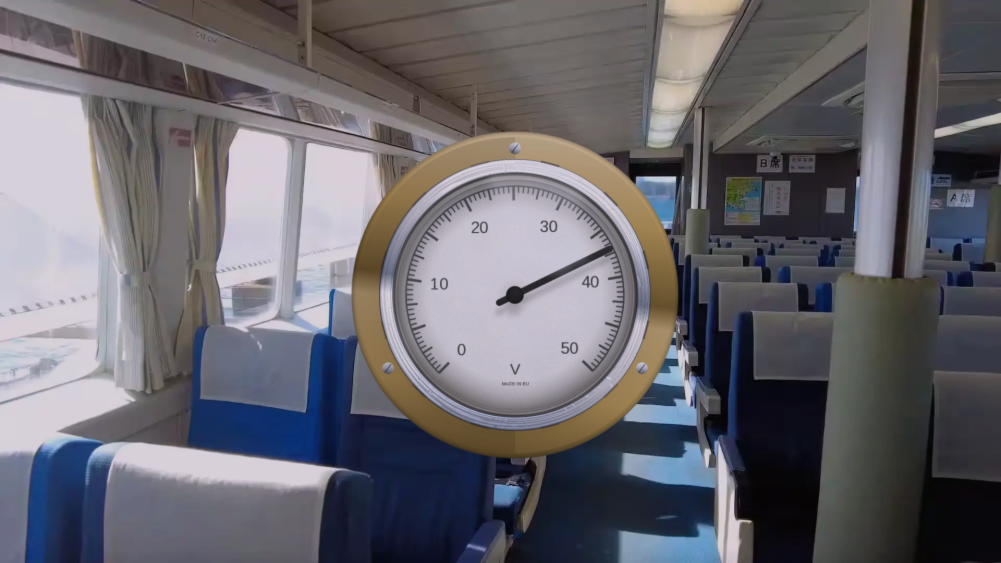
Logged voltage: 37 V
